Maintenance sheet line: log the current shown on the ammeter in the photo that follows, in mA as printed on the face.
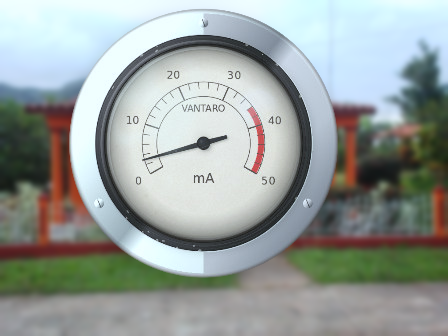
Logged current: 3 mA
